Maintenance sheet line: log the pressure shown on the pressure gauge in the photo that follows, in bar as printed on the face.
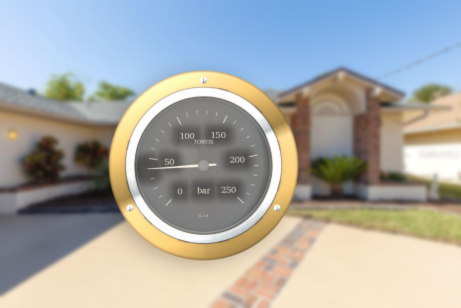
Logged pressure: 40 bar
